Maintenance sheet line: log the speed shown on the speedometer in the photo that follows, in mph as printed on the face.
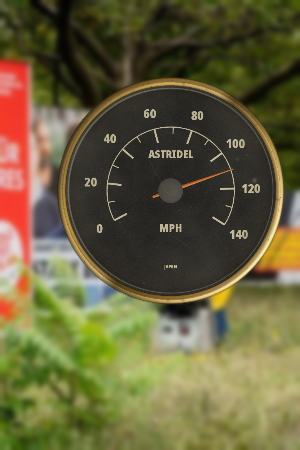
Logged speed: 110 mph
